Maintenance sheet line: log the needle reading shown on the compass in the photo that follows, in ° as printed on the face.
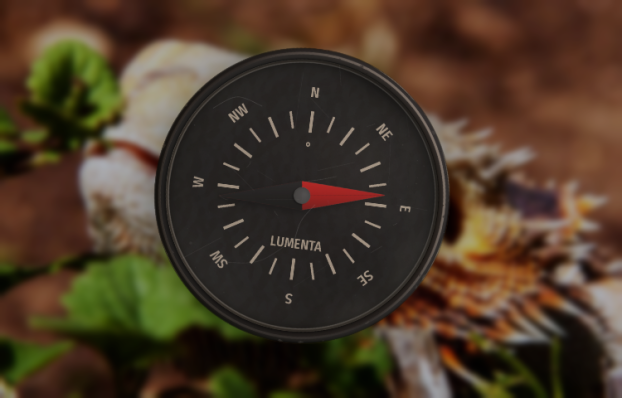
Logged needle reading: 82.5 °
